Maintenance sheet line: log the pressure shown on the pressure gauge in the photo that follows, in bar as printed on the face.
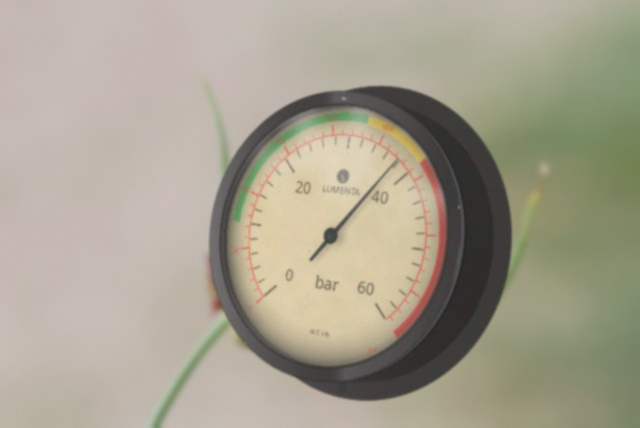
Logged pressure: 38 bar
